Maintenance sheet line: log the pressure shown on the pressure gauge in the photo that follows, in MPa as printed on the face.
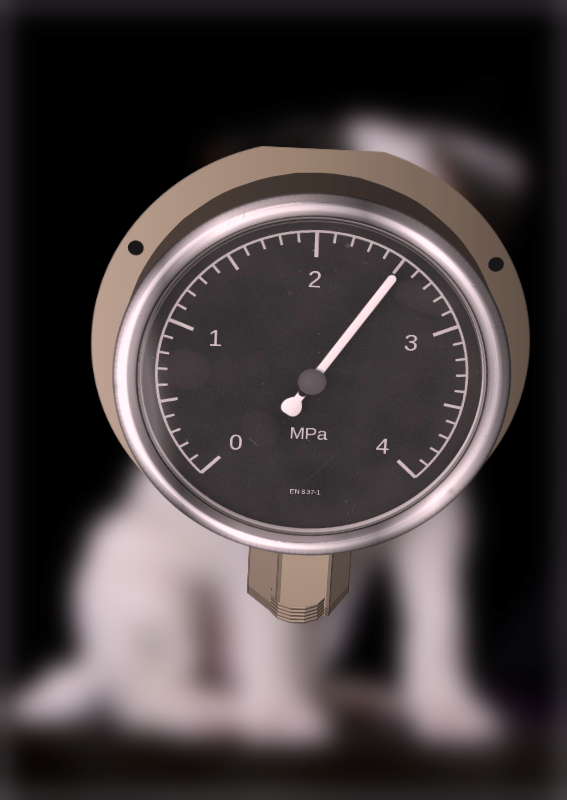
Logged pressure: 2.5 MPa
